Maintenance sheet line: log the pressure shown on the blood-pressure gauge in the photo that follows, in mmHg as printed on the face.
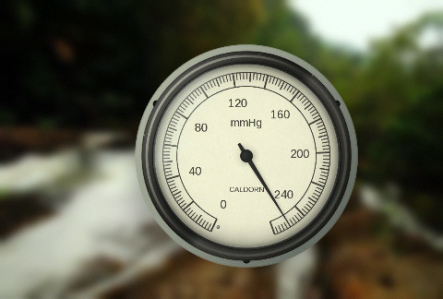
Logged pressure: 250 mmHg
